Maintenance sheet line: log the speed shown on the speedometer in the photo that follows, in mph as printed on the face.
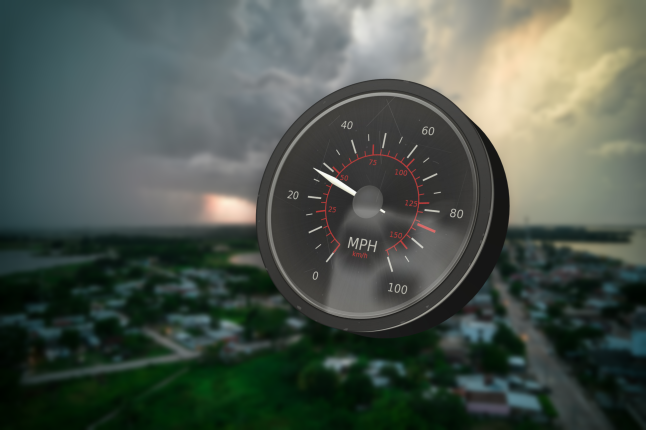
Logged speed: 27.5 mph
